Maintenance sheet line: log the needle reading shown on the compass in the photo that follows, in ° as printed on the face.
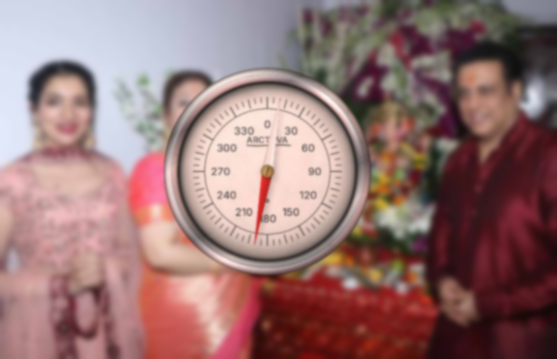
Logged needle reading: 190 °
